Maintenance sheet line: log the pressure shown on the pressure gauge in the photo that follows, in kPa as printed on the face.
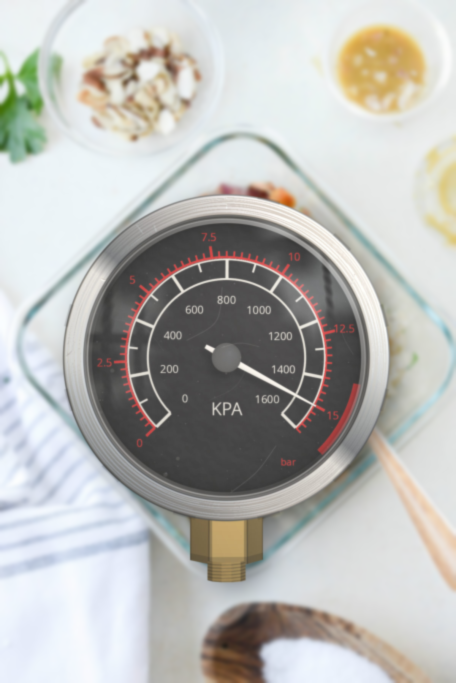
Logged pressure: 1500 kPa
